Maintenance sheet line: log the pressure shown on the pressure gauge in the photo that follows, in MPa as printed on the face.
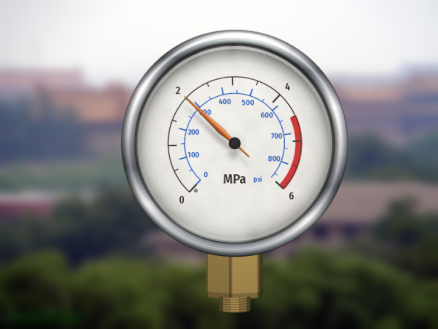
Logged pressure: 2 MPa
